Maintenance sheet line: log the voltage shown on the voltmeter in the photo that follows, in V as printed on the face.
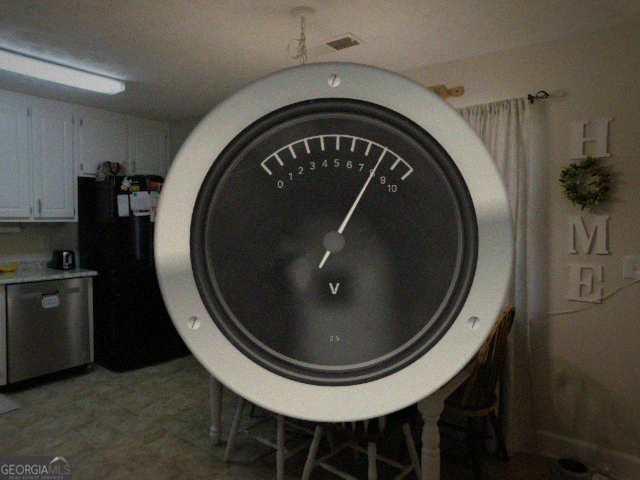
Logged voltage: 8 V
